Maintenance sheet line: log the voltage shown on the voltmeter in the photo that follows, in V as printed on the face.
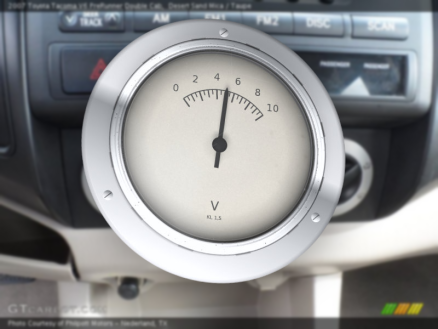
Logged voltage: 5 V
